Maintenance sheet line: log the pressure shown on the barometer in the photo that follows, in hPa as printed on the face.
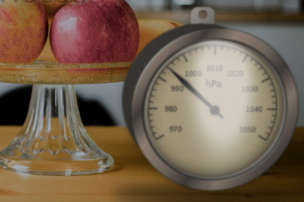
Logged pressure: 994 hPa
